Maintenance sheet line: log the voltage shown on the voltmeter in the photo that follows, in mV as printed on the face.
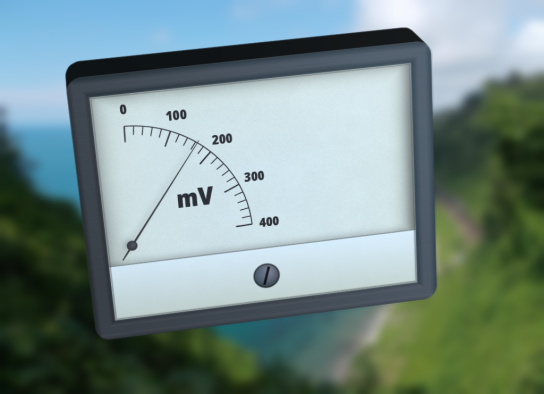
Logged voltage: 160 mV
